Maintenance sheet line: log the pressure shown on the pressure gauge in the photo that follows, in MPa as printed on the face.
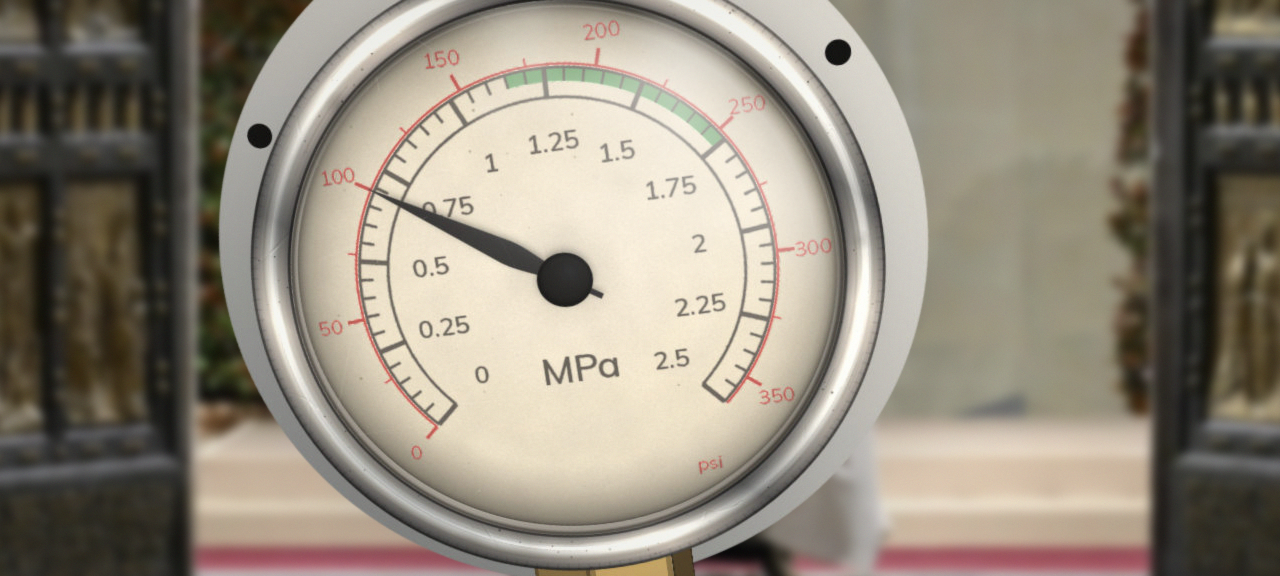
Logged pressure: 0.7 MPa
